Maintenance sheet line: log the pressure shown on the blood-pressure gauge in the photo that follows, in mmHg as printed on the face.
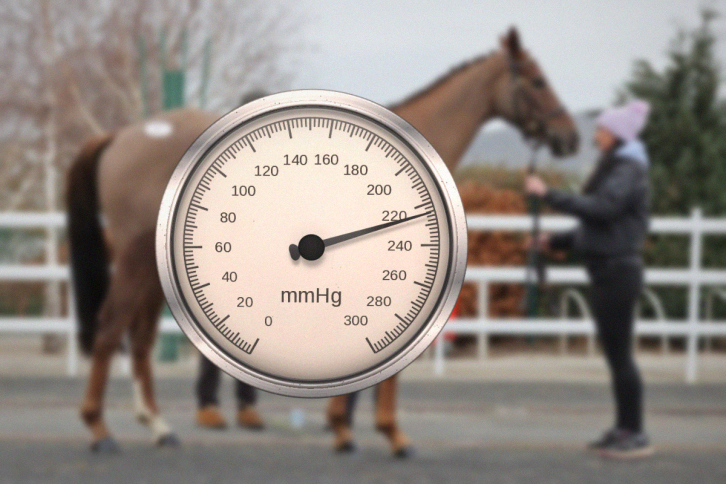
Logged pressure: 224 mmHg
